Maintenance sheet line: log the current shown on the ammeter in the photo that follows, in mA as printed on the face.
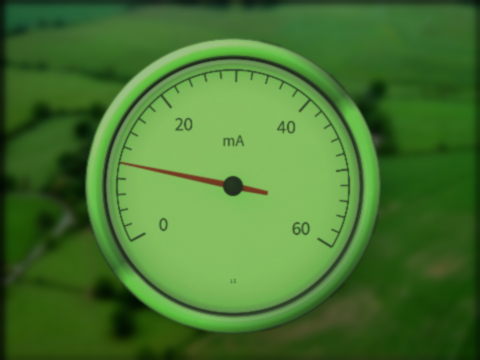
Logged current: 10 mA
